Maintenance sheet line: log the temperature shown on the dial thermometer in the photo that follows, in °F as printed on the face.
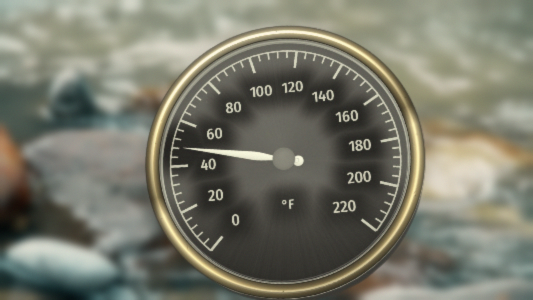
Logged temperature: 48 °F
